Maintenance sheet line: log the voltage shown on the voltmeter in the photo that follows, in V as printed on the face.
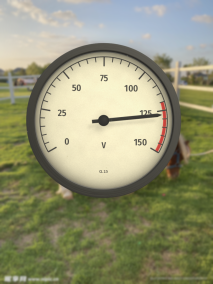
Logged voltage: 127.5 V
